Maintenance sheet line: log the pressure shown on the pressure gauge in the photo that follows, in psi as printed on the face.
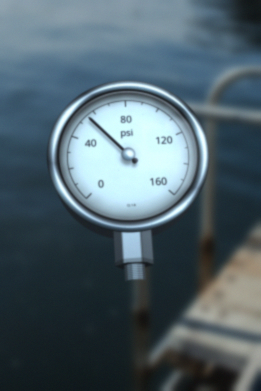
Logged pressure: 55 psi
